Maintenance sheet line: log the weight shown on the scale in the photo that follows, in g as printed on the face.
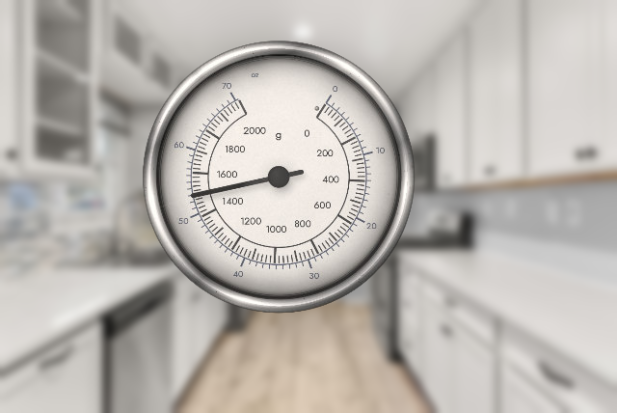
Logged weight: 1500 g
